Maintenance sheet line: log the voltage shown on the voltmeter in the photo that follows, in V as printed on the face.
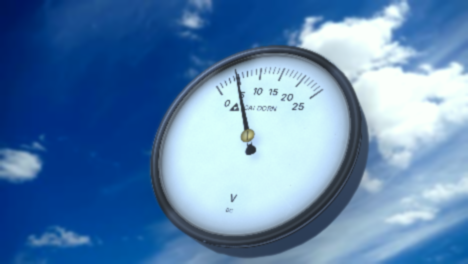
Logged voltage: 5 V
